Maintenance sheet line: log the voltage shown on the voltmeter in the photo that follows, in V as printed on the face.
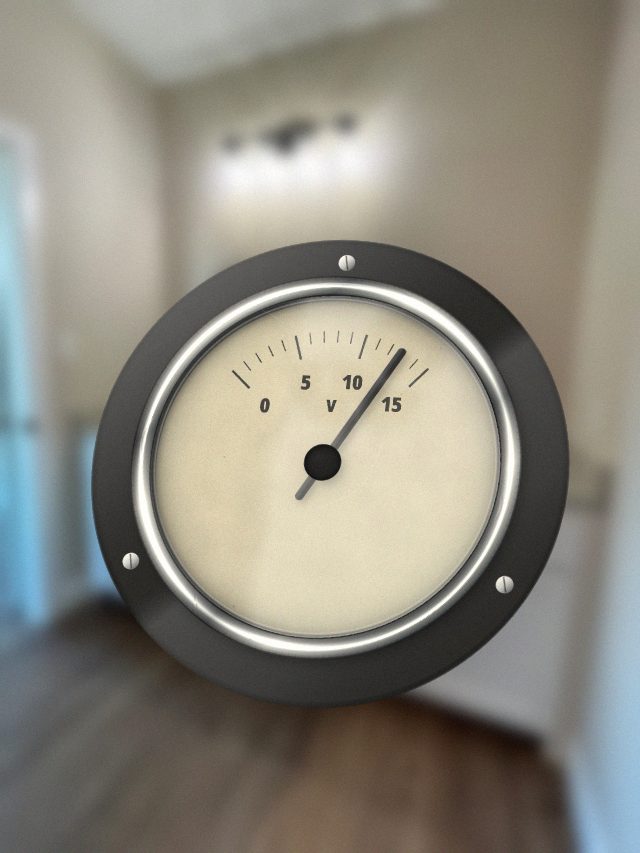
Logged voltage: 13 V
